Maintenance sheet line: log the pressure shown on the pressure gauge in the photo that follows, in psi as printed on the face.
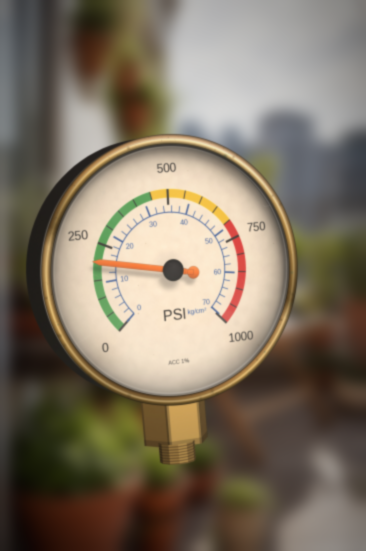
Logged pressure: 200 psi
